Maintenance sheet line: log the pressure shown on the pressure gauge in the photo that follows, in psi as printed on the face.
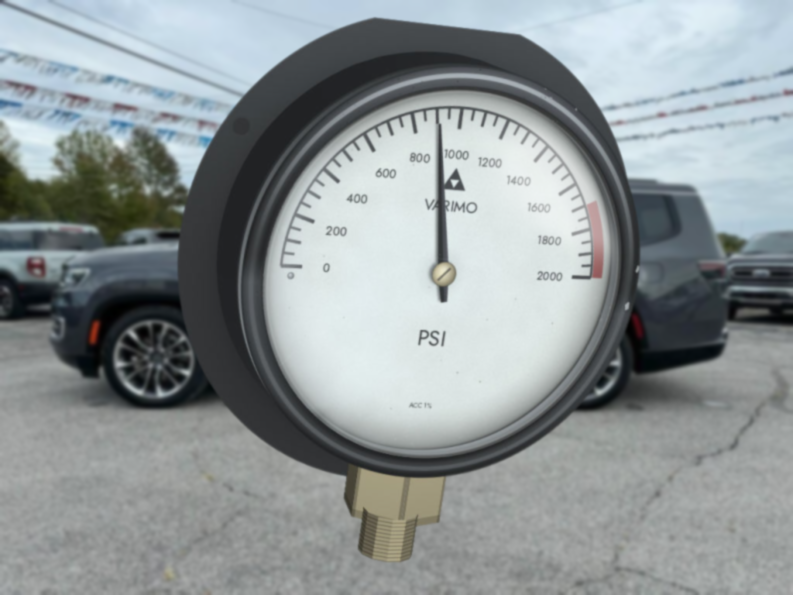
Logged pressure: 900 psi
